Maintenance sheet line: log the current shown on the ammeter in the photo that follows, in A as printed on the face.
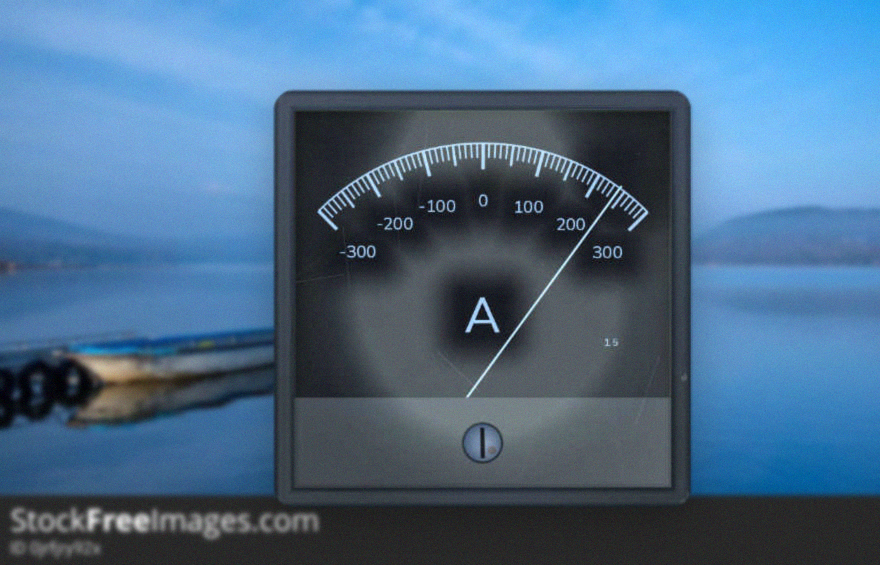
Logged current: 240 A
